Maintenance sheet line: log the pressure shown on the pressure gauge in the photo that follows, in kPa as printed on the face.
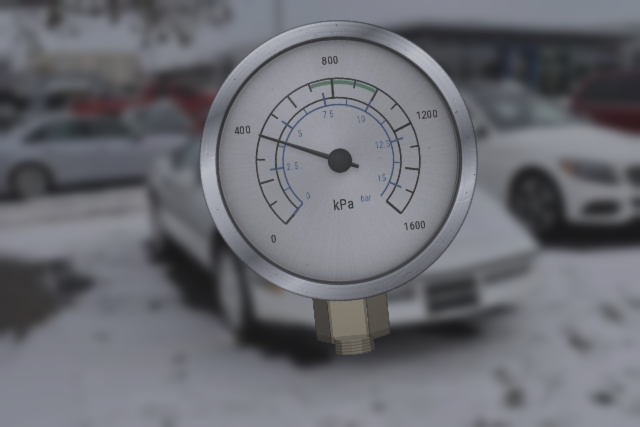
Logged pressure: 400 kPa
